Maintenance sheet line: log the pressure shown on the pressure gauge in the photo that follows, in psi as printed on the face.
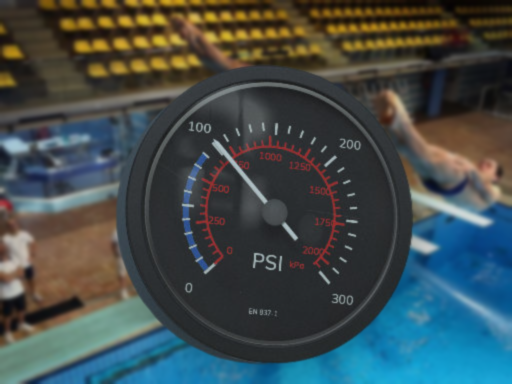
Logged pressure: 100 psi
